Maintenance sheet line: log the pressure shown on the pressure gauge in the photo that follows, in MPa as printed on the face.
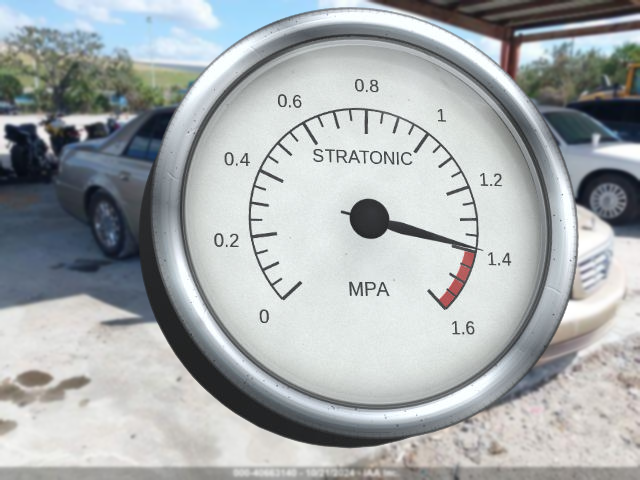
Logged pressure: 1.4 MPa
